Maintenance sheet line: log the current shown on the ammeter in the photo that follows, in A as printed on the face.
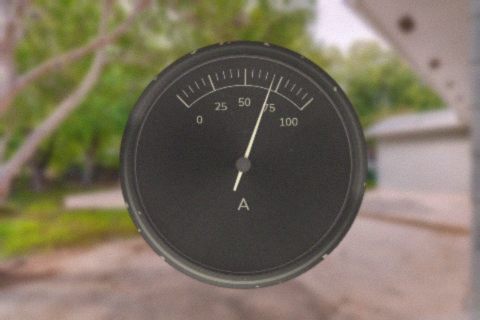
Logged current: 70 A
